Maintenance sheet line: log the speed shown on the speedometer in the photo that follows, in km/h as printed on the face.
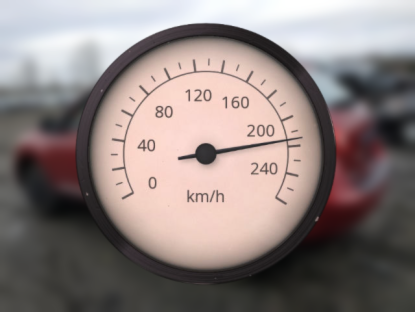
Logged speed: 215 km/h
